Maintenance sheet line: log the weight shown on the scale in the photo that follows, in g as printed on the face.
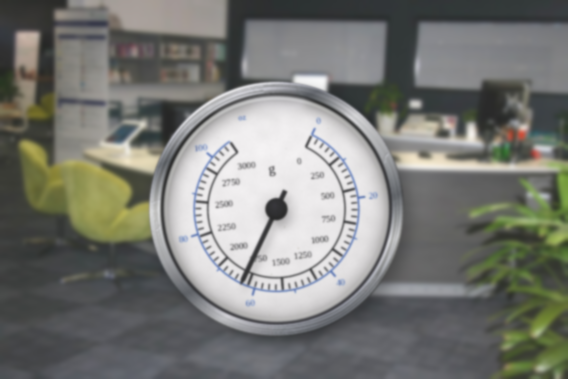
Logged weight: 1800 g
